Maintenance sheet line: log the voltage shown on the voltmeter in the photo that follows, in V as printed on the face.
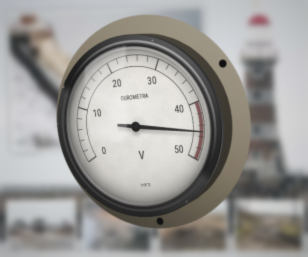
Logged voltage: 45 V
